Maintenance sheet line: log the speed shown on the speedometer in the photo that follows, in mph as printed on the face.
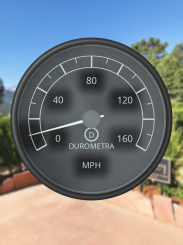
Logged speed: 10 mph
